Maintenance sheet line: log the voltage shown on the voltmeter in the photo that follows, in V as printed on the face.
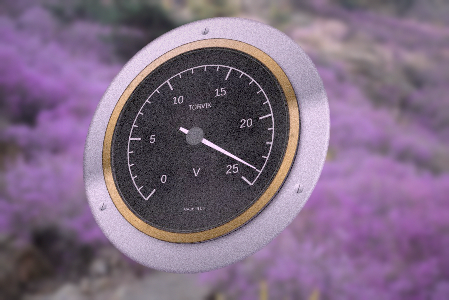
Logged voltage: 24 V
